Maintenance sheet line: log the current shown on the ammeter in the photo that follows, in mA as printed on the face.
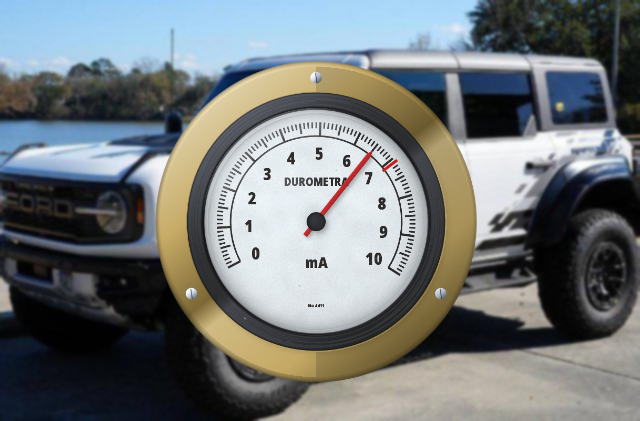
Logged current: 6.5 mA
